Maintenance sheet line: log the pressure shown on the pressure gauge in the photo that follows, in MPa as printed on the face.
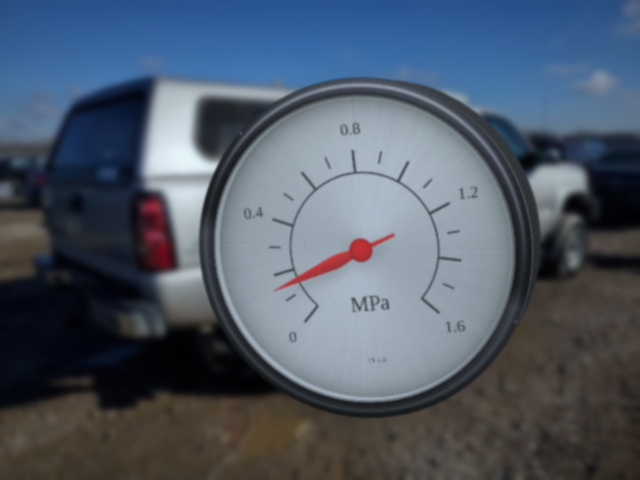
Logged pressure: 0.15 MPa
